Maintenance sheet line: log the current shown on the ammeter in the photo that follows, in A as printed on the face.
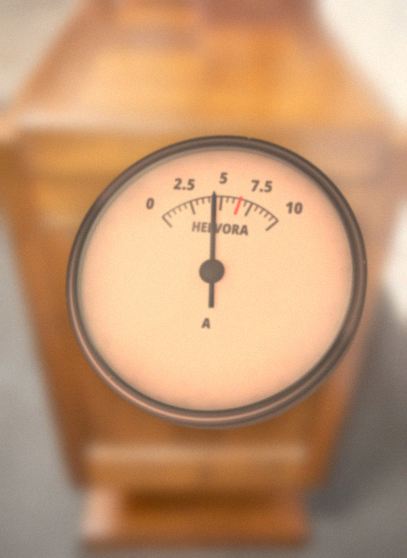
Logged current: 4.5 A
